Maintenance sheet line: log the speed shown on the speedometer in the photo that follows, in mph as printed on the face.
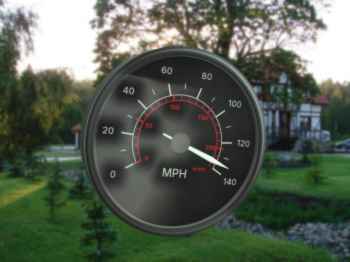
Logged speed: 135 mph
